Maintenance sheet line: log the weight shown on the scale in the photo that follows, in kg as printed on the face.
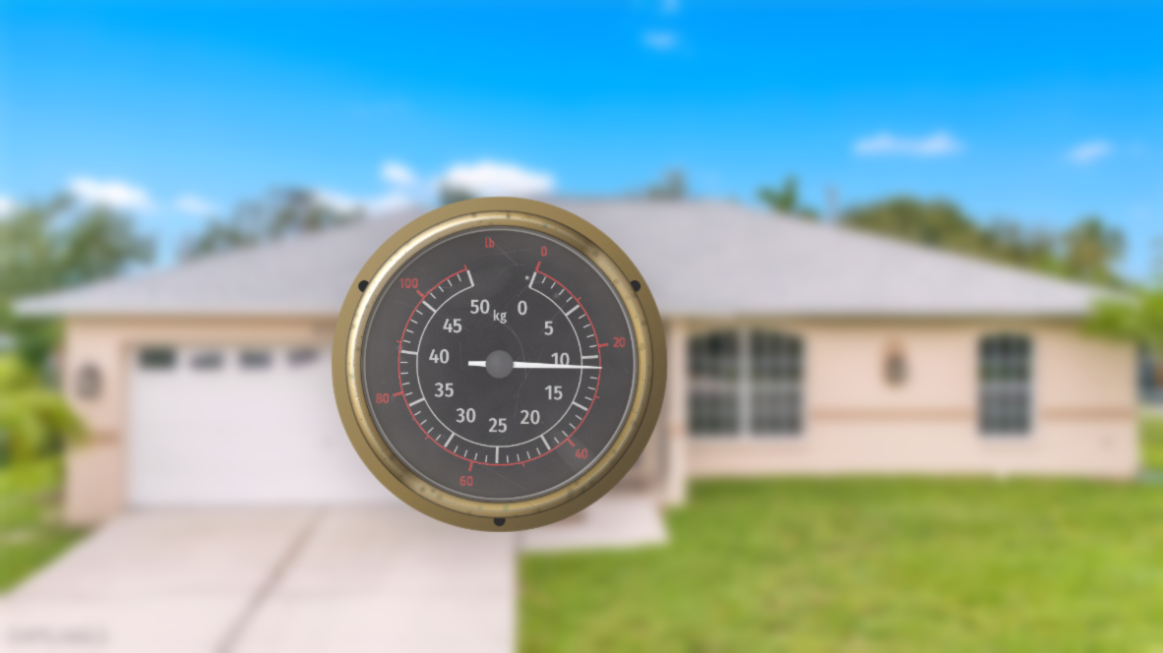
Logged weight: 11 kg
